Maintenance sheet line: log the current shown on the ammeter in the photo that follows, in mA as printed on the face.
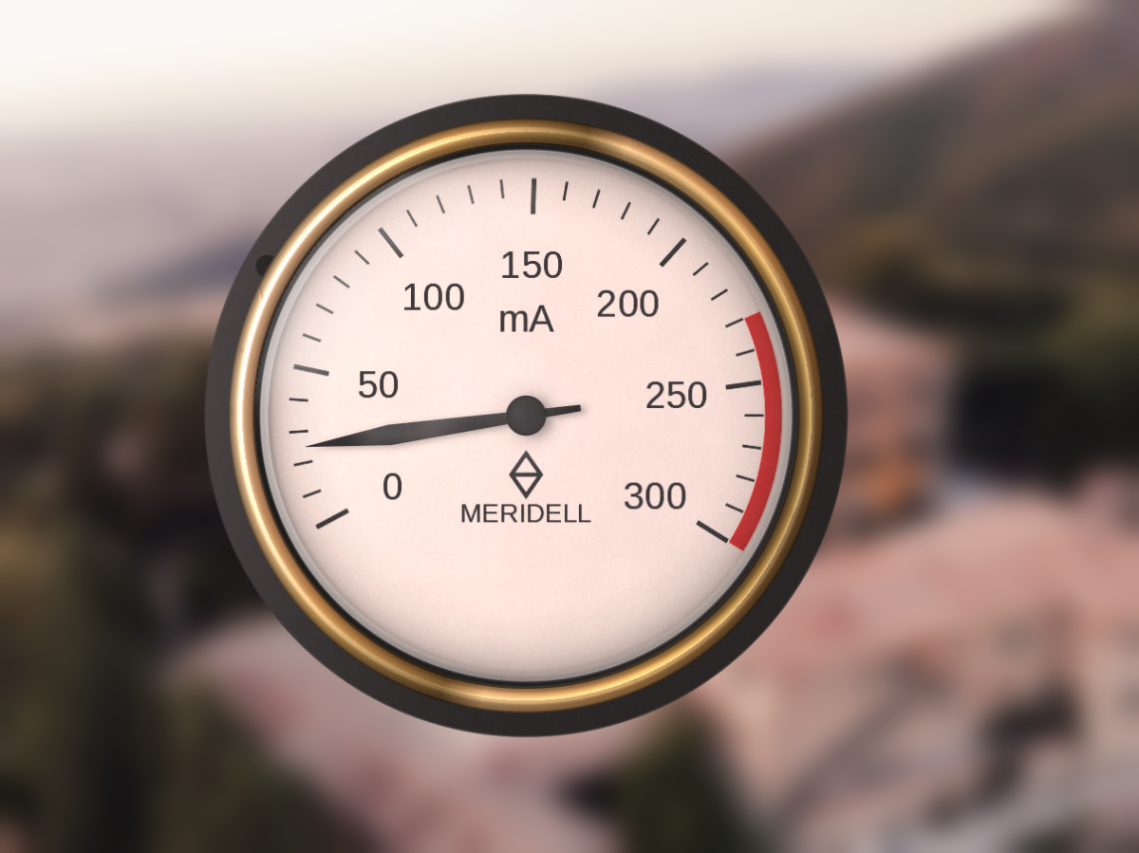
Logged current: 25 mA
